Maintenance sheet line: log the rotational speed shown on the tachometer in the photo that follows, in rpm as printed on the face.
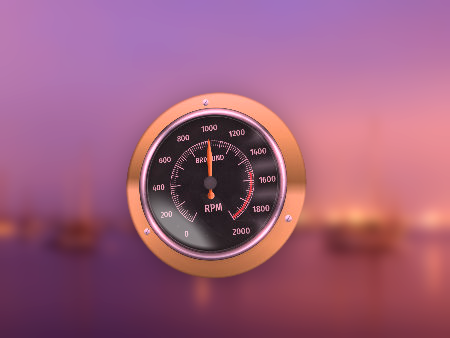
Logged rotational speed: 1000 rpm
